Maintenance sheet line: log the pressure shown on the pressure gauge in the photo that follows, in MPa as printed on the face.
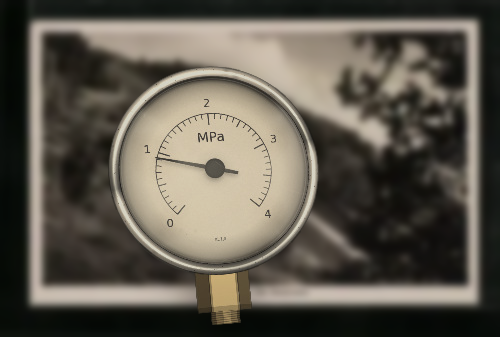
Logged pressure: 0.9 MPa
